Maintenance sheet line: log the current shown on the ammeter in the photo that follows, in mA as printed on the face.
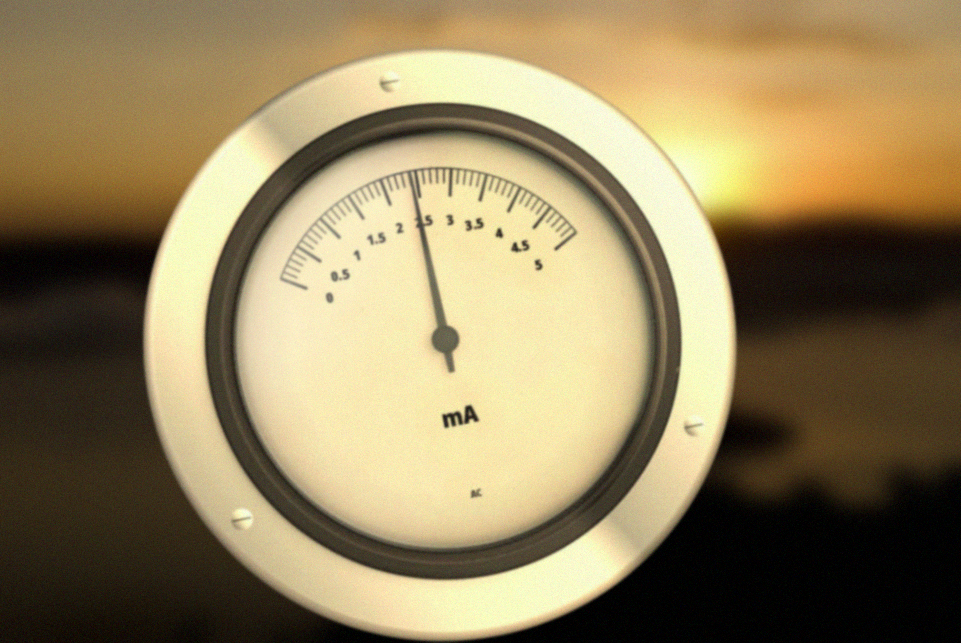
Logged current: 2.4 mA
